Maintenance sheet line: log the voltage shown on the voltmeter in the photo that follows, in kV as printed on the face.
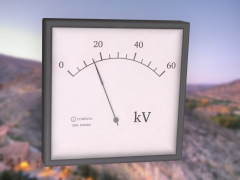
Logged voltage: 15 kV
